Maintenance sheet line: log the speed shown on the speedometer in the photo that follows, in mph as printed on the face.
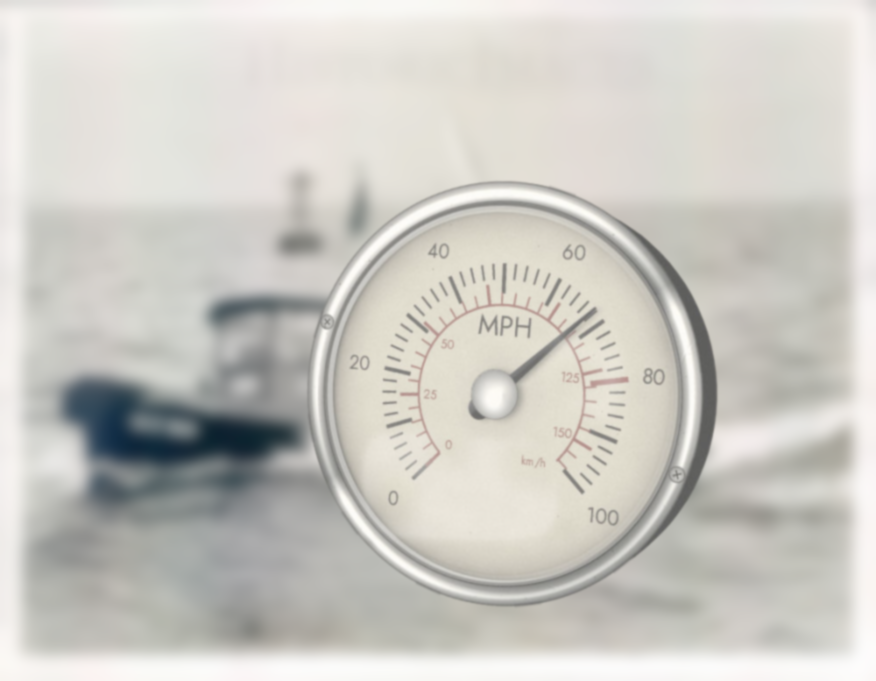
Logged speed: 68 mph
